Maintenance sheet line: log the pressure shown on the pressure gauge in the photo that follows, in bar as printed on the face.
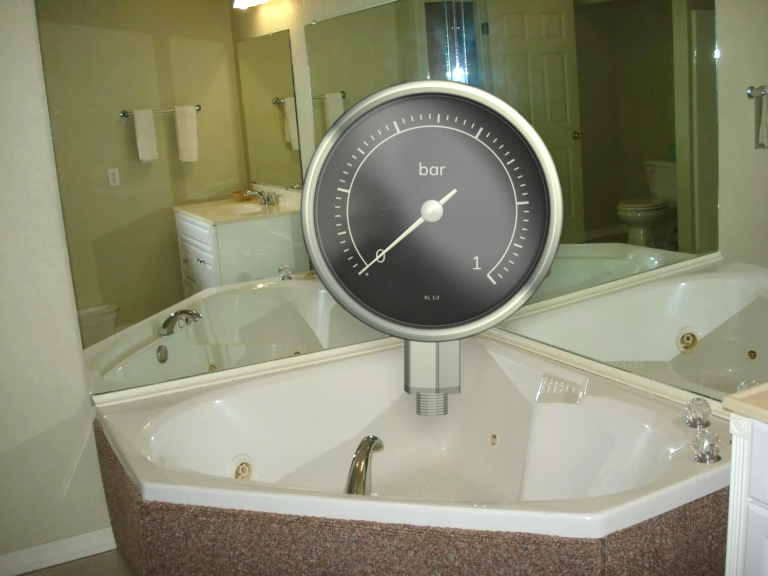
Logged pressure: 0 bar
